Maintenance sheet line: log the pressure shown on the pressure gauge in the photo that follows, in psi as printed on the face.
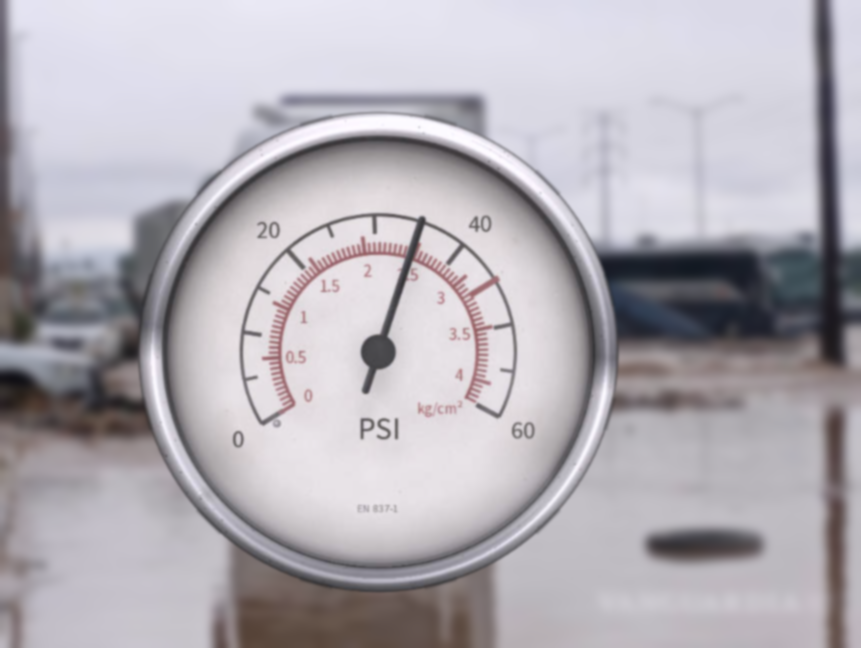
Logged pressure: 35 psi
